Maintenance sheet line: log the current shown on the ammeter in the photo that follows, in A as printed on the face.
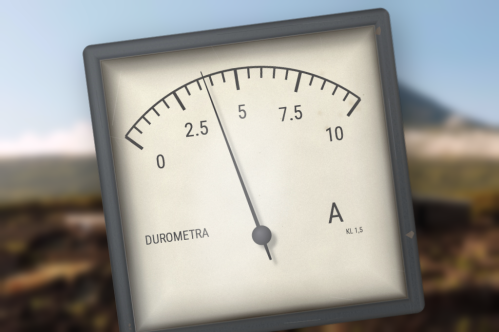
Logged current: 3.75 A
